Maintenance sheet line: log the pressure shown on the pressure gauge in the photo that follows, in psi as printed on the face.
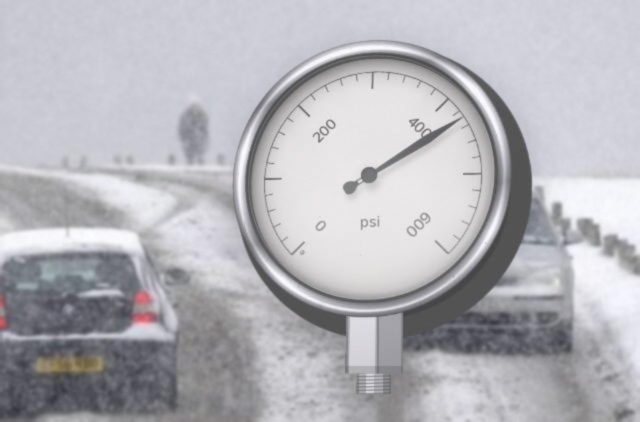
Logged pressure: 430 psi
